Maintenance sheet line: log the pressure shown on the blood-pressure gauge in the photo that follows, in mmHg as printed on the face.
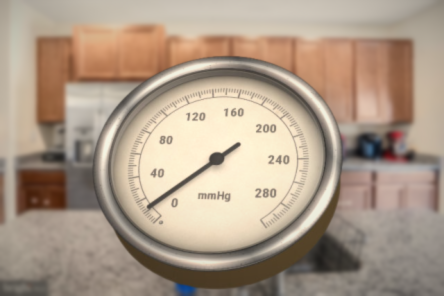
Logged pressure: 10 mmHg
